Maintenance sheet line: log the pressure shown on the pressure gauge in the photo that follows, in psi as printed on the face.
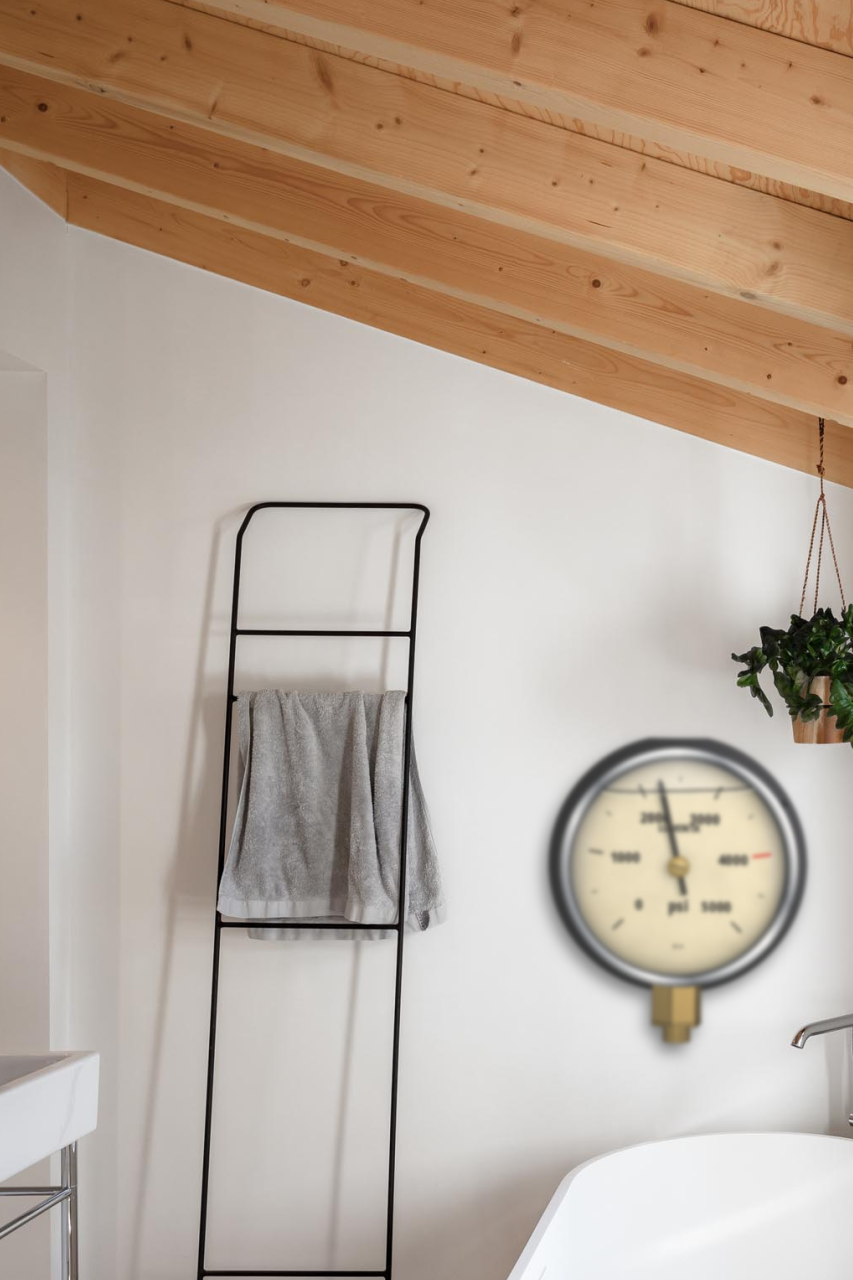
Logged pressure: 2250 psi
